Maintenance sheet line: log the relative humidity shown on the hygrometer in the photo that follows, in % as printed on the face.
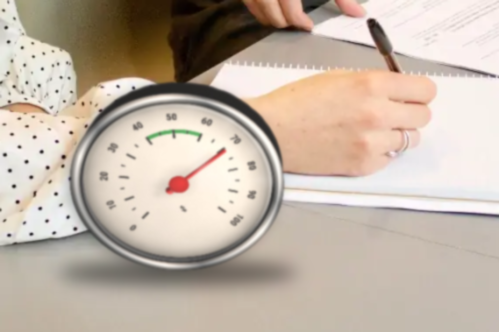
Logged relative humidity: 70 %
